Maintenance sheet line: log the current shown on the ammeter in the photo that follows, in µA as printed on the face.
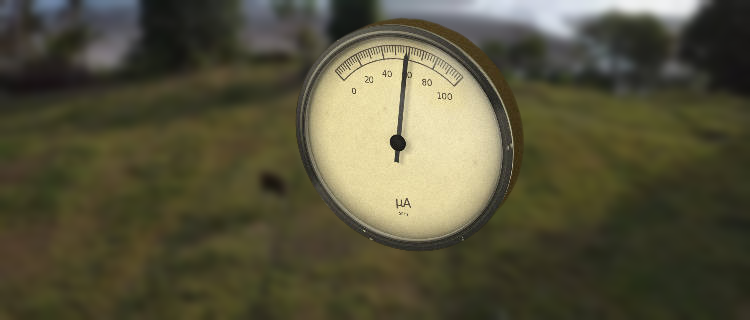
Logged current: 60 µA
